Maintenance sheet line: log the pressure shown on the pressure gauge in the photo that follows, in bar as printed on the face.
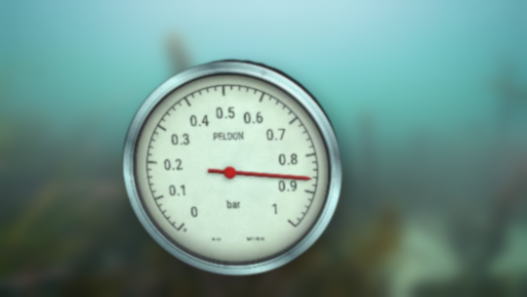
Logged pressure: 0.86 bar
